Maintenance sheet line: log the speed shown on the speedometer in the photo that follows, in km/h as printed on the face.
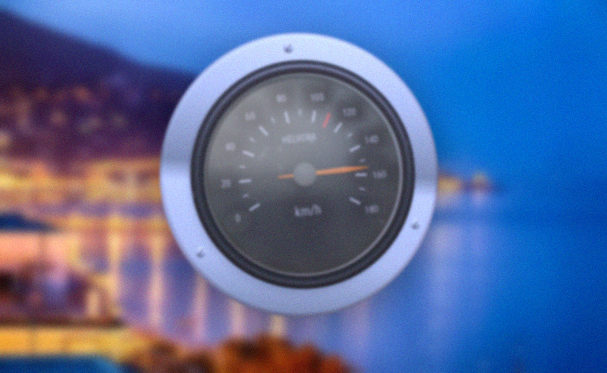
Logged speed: 155 km/h
